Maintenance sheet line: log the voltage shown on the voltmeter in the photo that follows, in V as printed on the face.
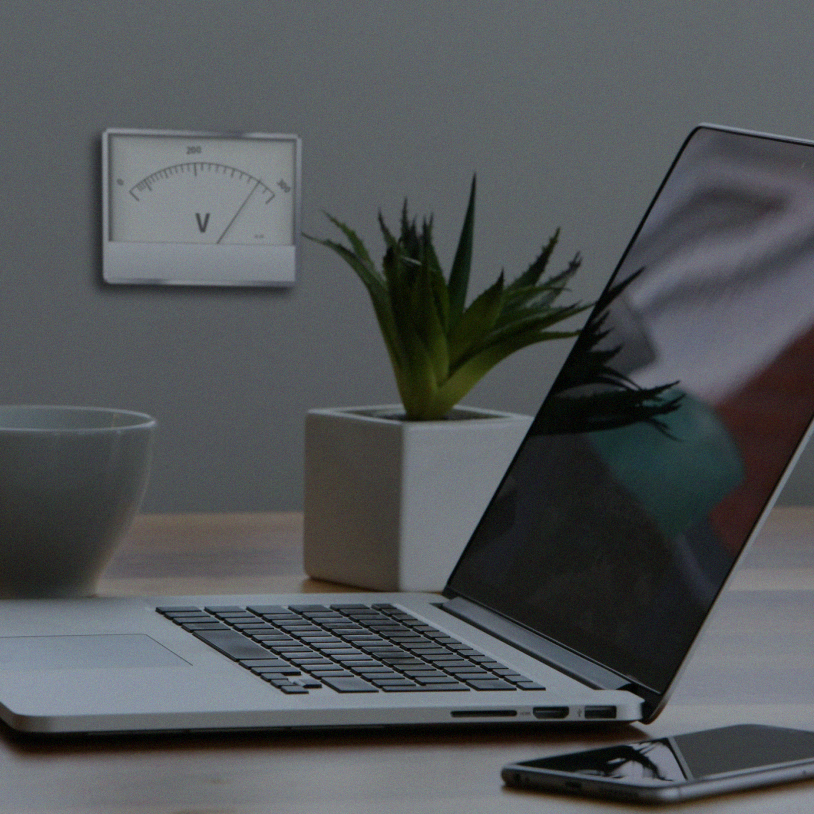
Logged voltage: 280 V
